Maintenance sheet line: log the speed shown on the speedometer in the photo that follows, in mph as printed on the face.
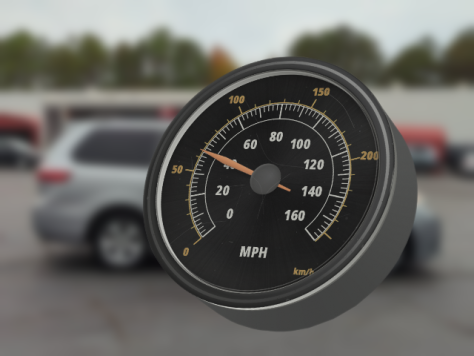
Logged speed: 40 mph
